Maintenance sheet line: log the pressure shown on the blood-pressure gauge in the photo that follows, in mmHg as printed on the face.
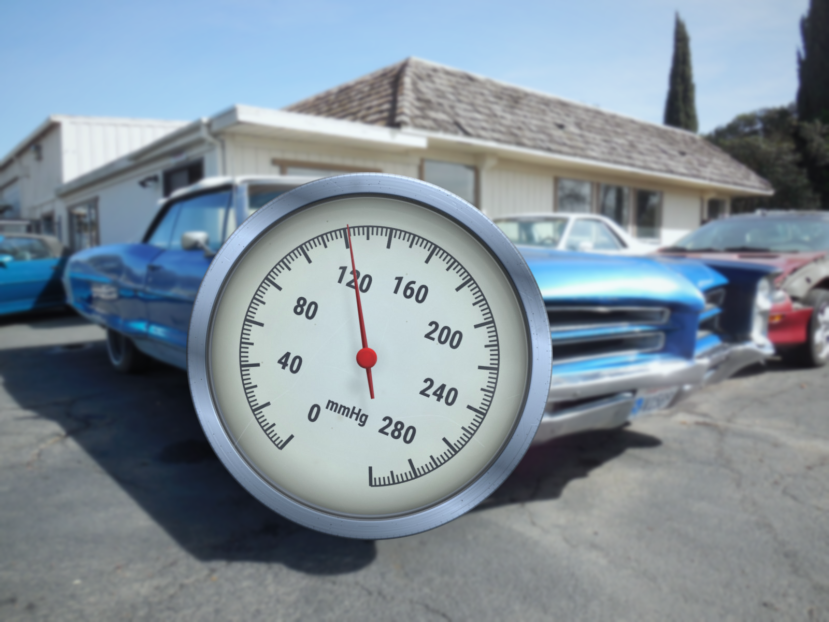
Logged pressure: 122 mmHg
